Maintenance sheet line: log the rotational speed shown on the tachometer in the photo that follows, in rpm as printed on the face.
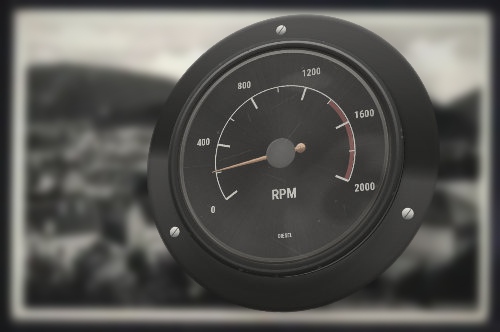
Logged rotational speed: 200 rpm
